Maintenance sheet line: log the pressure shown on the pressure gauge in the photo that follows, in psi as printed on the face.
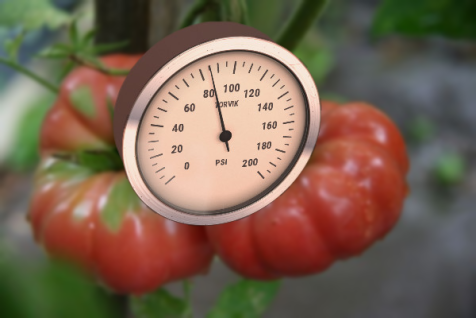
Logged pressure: 85 psi
